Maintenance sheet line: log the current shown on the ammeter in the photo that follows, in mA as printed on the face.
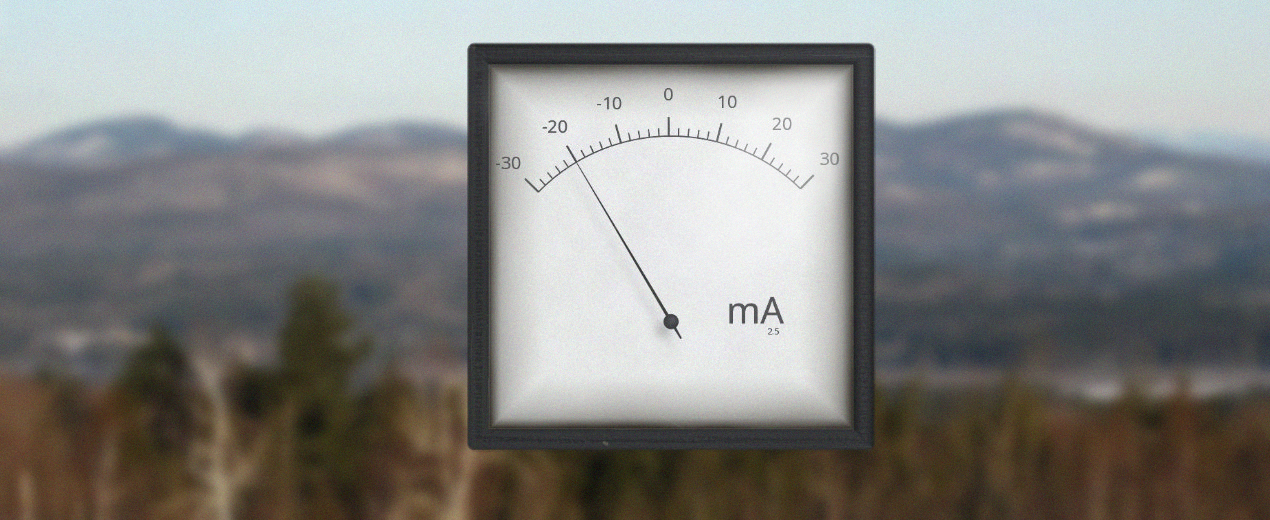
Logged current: -20 mA
